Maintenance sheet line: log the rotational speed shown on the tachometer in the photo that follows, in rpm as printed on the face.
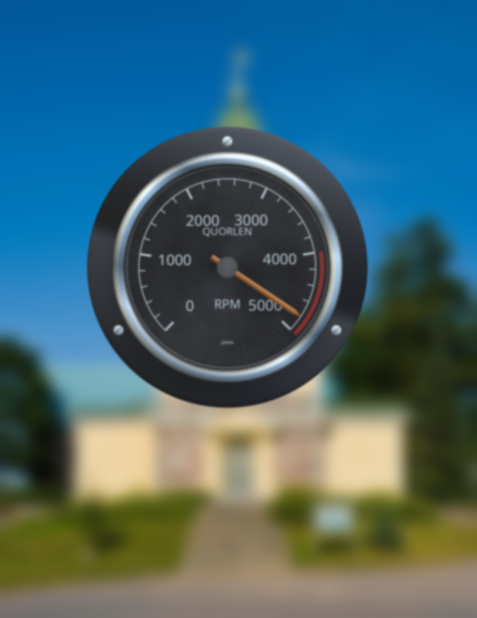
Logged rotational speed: 4800 rpm
